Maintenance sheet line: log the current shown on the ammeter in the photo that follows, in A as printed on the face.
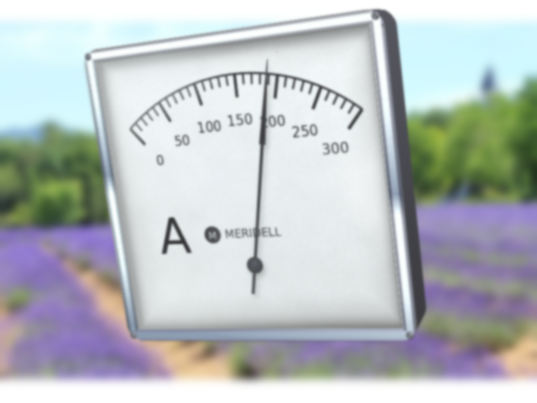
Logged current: 190 A
